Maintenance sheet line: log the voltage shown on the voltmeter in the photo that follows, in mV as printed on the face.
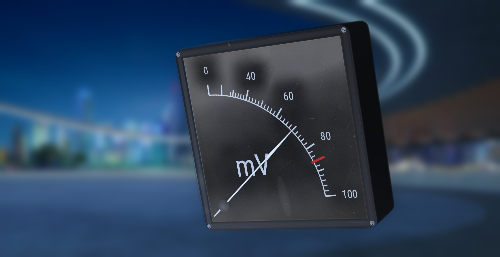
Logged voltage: 70 mV
